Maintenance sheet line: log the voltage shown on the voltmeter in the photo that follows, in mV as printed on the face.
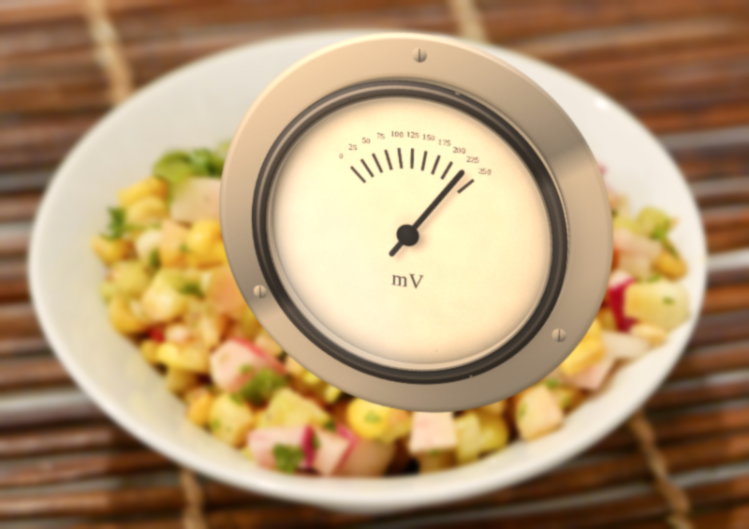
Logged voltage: 225 mV
